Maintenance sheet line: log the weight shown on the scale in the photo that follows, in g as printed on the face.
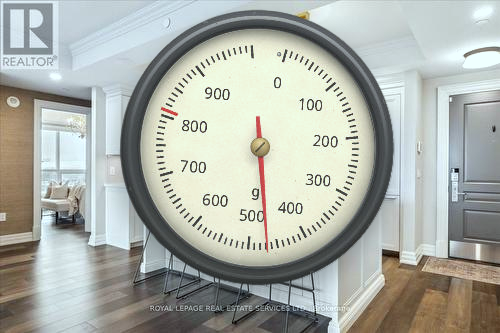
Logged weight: 470 g
